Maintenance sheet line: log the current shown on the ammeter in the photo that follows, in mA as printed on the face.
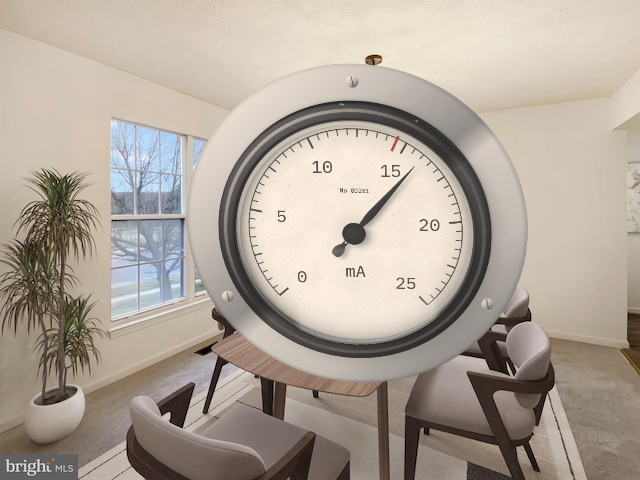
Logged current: 16 mA
